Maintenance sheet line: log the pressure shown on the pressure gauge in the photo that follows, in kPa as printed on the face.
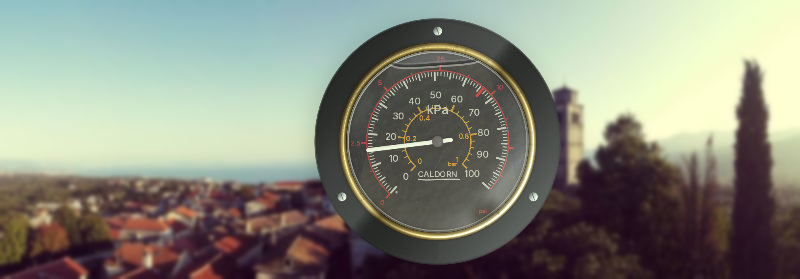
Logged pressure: 15 kPa
